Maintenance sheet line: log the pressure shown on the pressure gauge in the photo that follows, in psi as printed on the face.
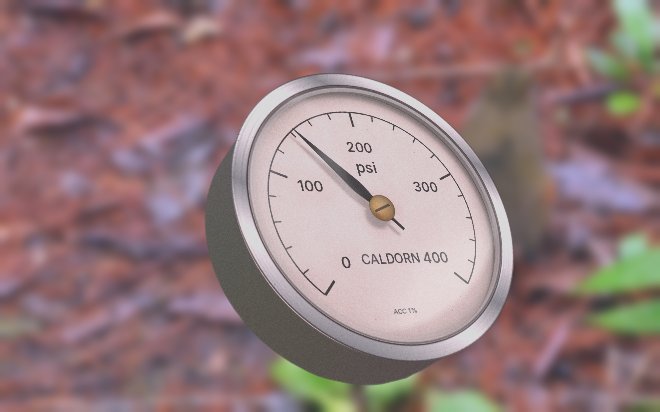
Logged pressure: 140 psi
